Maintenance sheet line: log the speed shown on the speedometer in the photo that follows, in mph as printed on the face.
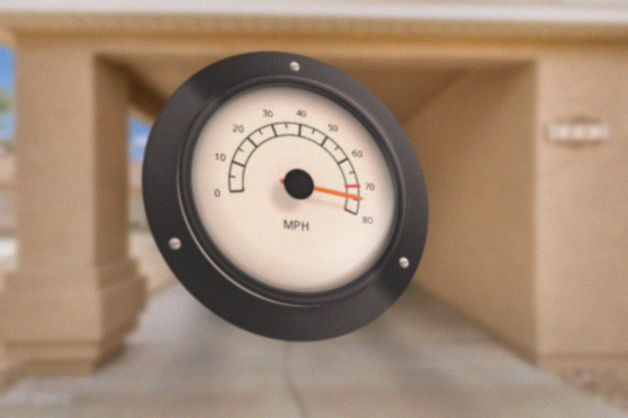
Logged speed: 75 mph
